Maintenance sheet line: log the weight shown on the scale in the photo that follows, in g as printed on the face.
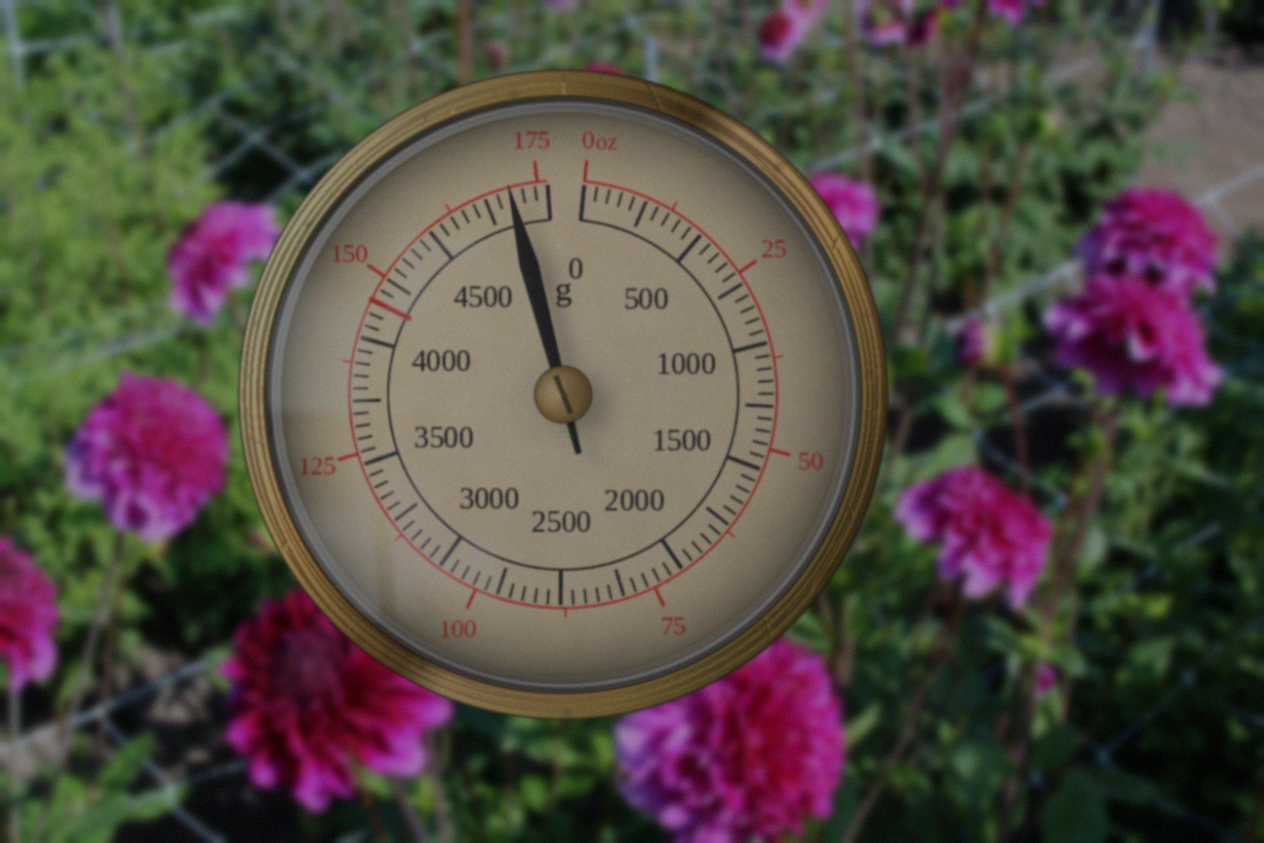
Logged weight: 4850 g
